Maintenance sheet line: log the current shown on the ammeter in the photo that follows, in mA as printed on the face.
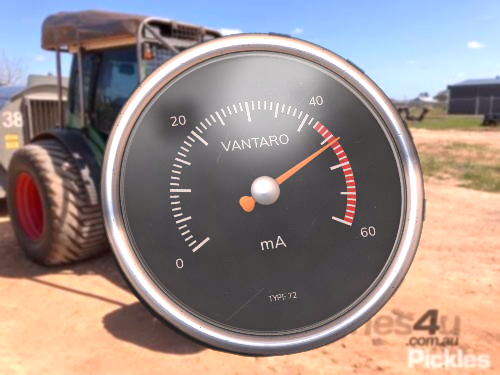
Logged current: 46 mA
